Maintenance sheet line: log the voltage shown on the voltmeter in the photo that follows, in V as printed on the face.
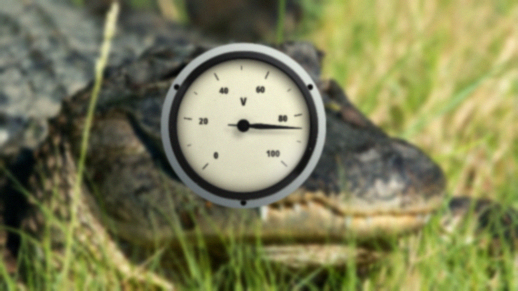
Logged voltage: 85 V
